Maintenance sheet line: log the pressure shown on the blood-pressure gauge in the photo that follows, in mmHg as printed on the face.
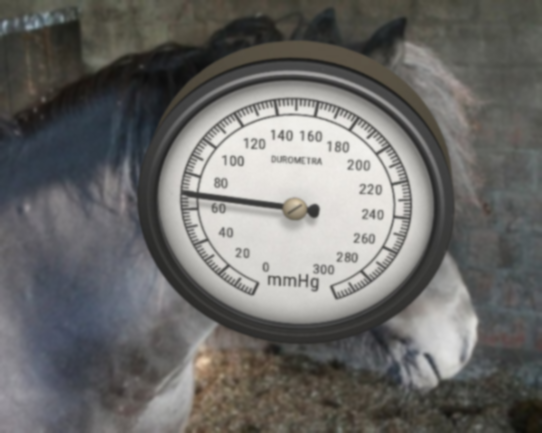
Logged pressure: 70 mmHg
